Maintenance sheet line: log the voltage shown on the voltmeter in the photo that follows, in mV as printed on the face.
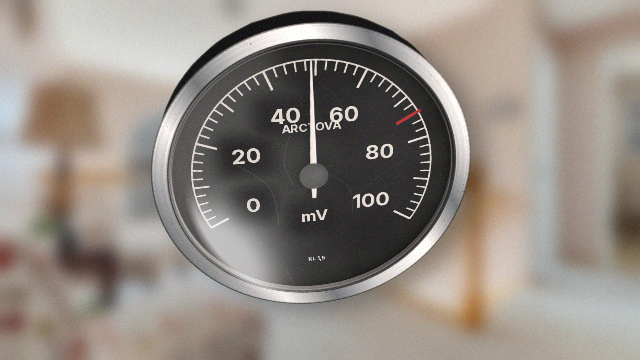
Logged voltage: 49 mV
